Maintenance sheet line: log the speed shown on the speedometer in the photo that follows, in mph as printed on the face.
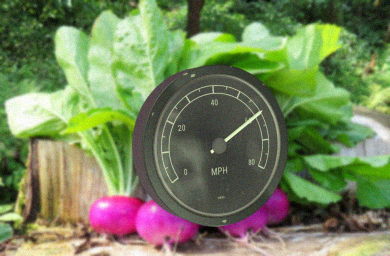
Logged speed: 60 mph
